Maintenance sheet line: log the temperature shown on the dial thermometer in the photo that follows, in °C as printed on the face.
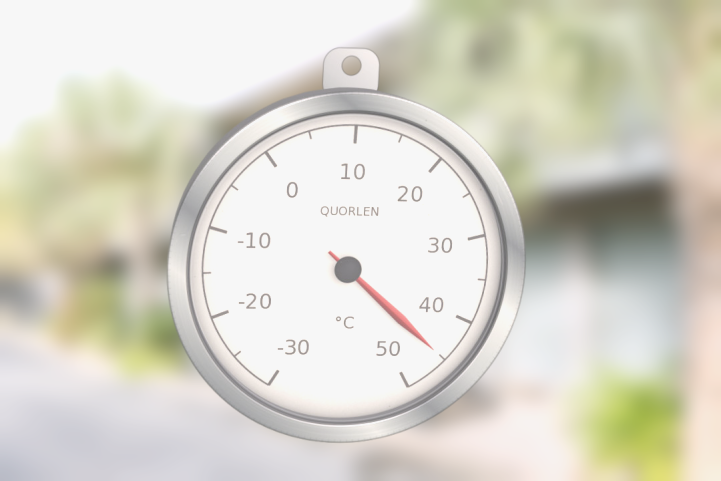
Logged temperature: 45 °C
